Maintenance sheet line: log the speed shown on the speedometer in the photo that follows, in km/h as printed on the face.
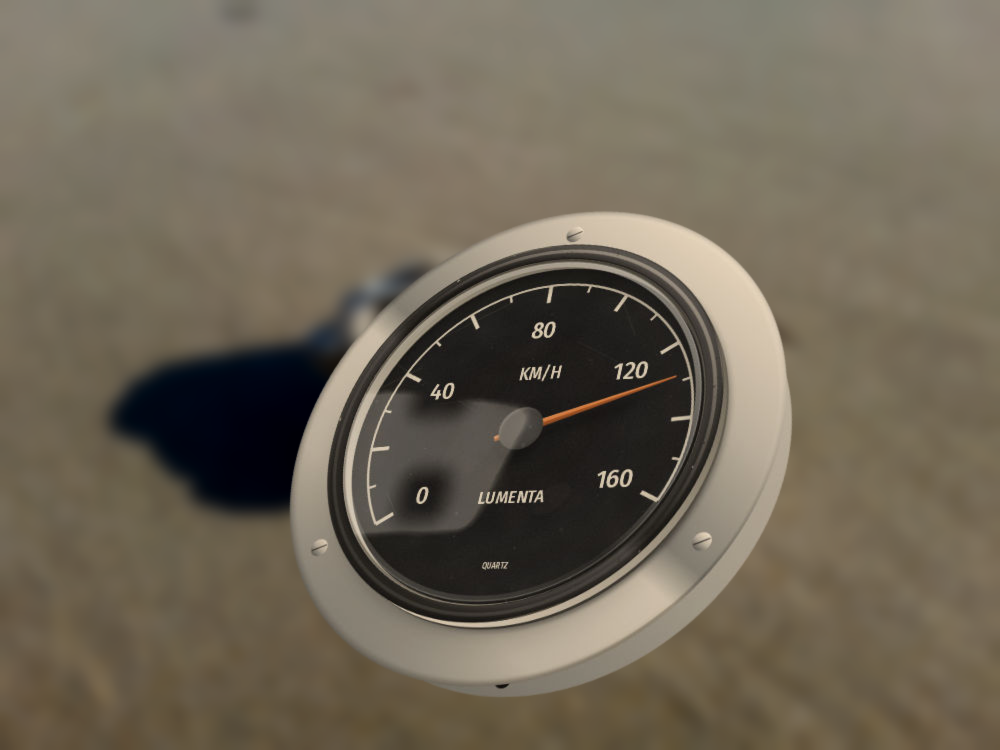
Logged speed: 130 km/h
